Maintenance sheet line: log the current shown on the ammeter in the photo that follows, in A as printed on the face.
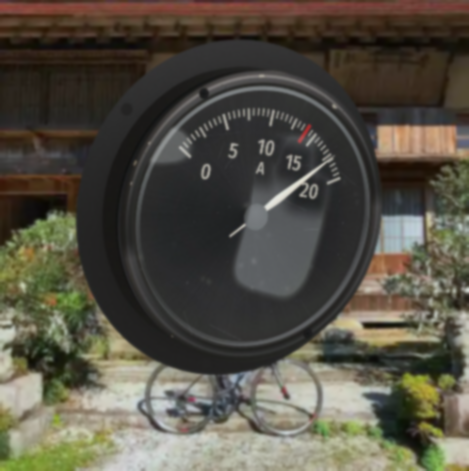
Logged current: 17.5 A
